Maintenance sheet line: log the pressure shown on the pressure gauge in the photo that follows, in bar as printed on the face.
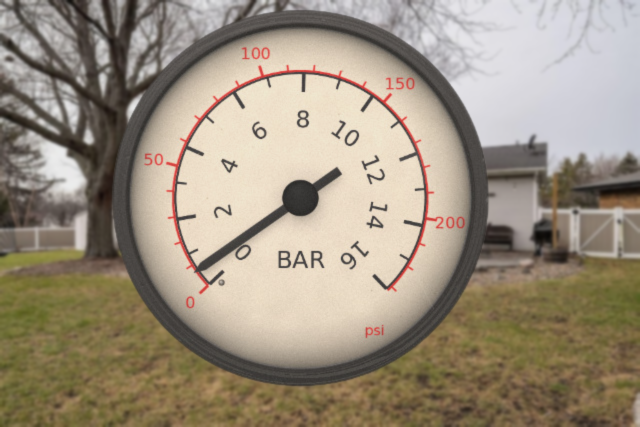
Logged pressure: 0.5 bar
